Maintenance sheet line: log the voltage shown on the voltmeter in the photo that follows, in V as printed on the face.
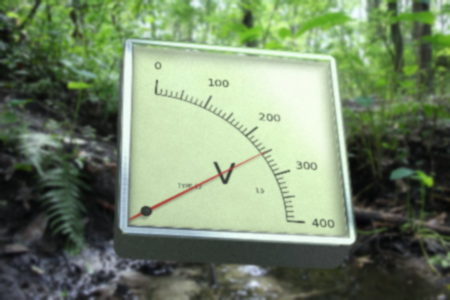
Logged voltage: 250 V
